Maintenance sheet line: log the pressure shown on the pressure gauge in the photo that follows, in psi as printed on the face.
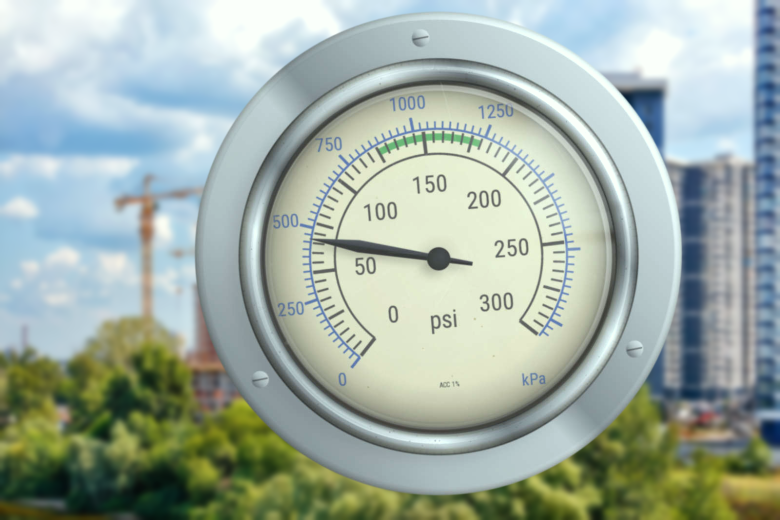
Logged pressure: 67.5 psi
